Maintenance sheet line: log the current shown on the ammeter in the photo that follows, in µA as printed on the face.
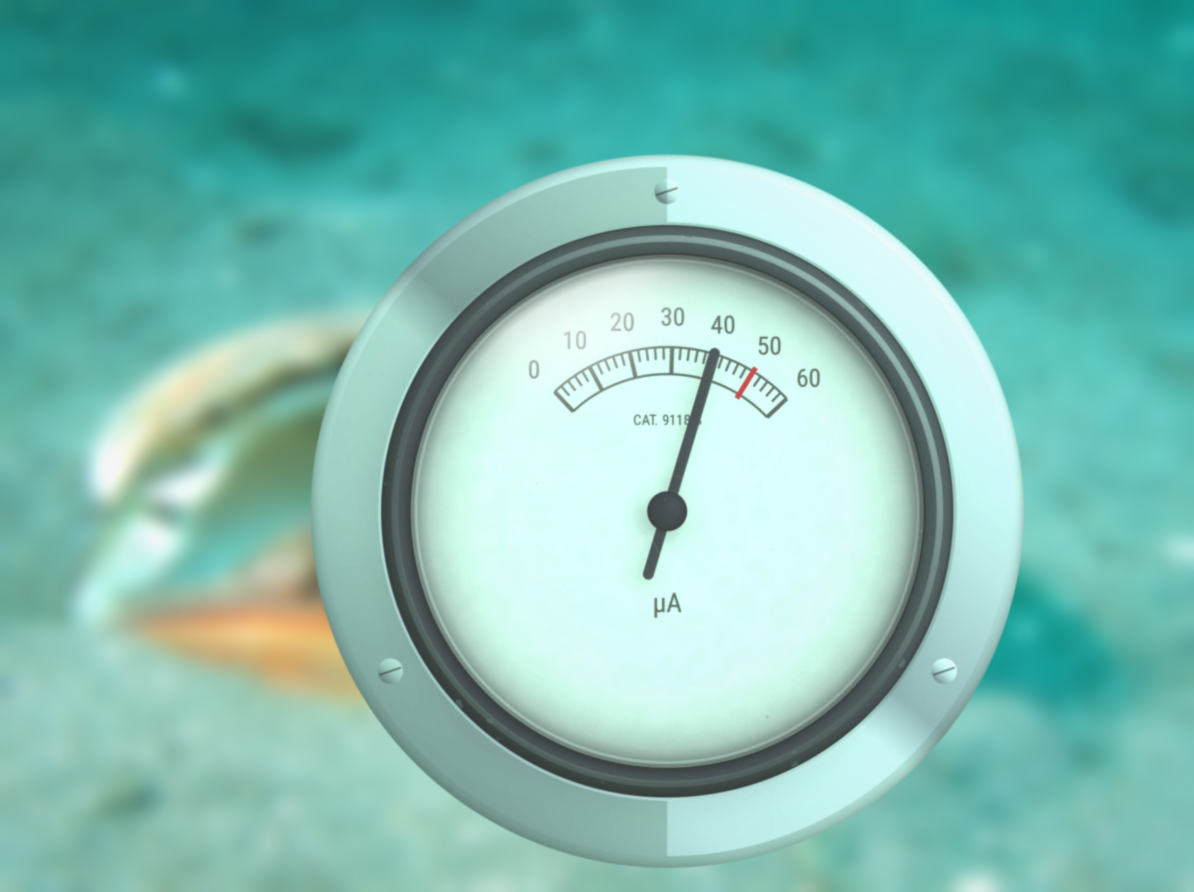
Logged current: 40 µA
